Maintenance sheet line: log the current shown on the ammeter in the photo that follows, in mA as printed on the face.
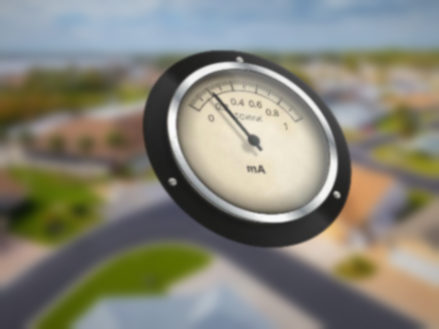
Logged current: 0.2 mA
